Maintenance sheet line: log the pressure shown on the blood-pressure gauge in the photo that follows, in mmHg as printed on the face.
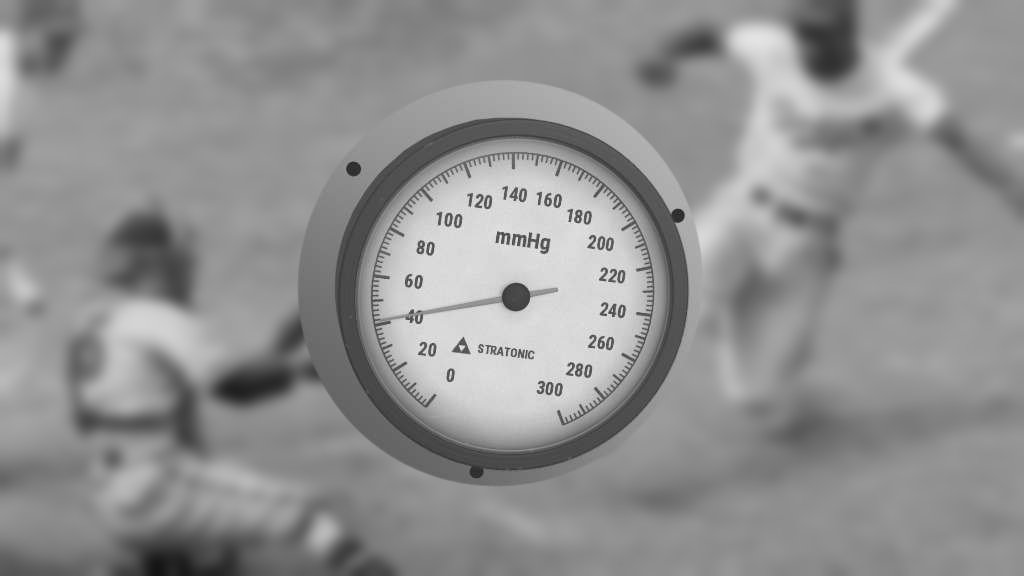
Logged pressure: 42 mmHg
